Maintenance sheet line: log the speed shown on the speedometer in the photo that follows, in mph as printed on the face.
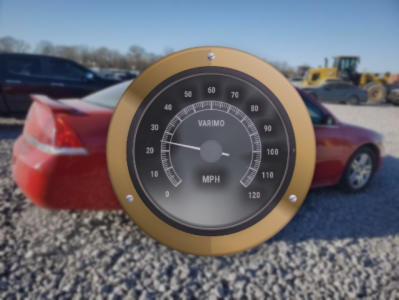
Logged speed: 25 mph
